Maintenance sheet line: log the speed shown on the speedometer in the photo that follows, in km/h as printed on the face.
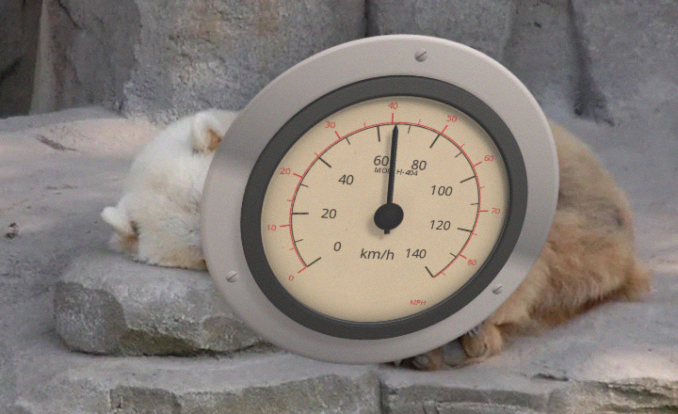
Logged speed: 65 km/h
